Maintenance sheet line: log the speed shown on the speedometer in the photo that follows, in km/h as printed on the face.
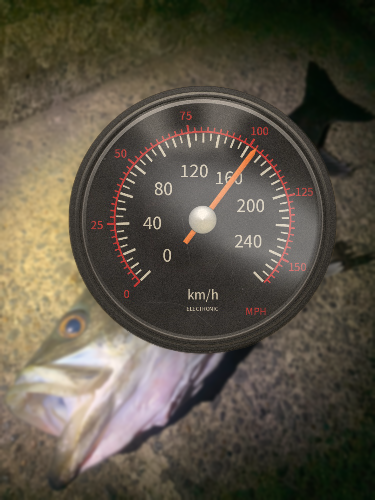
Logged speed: 165 km/h
